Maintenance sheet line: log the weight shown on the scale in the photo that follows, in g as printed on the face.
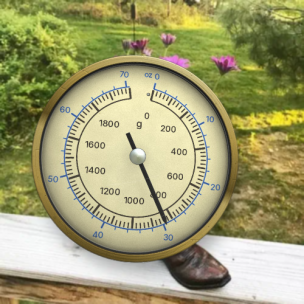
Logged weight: 840 g
